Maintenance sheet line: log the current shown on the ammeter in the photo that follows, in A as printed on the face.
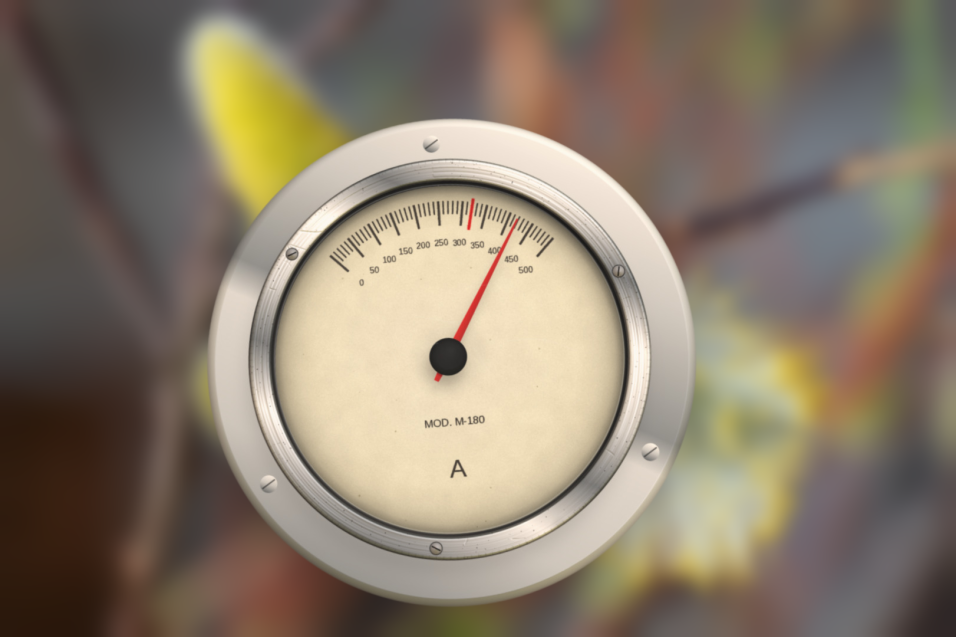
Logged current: 420 A
